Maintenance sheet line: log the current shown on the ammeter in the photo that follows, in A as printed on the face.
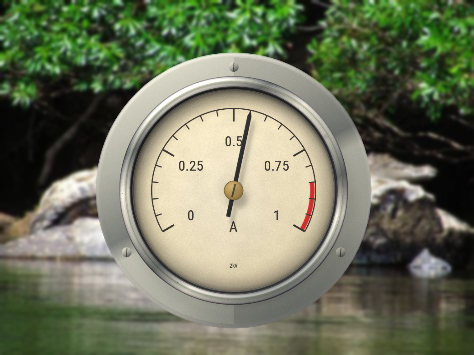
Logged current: 0.55 A
